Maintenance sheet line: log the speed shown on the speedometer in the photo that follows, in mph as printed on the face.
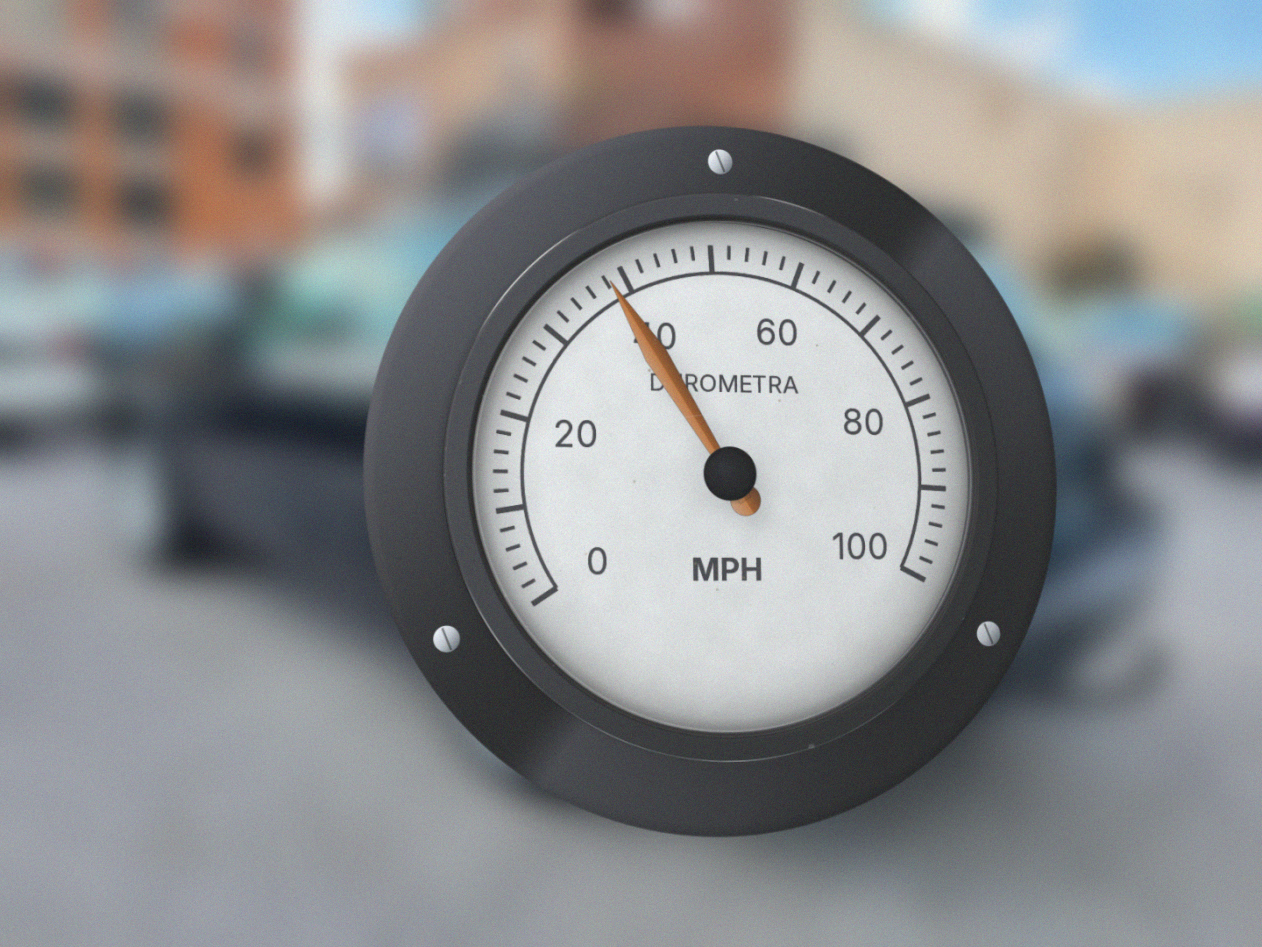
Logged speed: 38 mph
